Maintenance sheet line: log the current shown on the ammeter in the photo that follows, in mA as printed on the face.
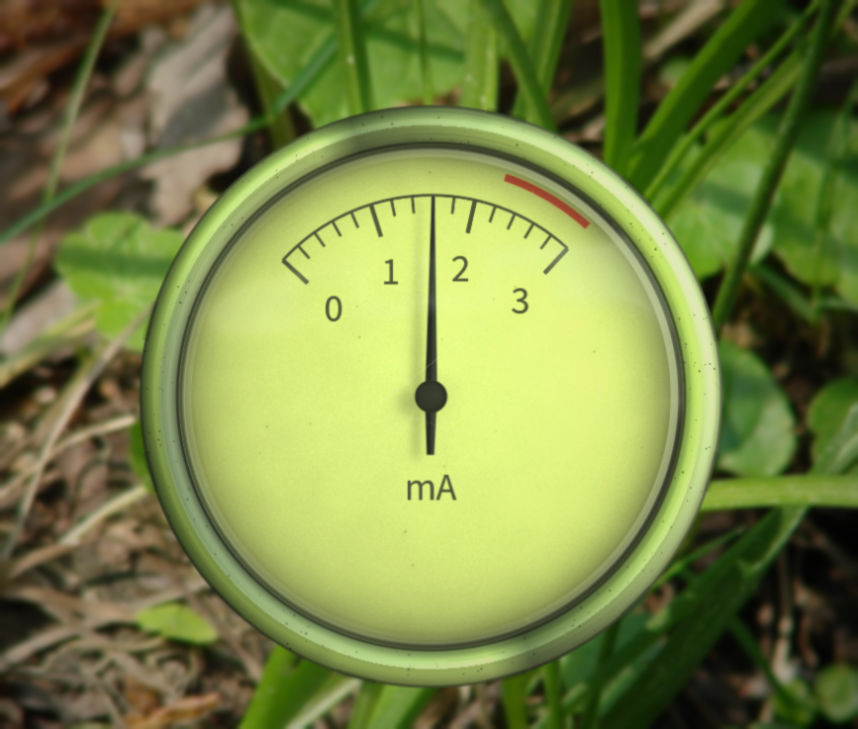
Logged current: 1.6 mA
